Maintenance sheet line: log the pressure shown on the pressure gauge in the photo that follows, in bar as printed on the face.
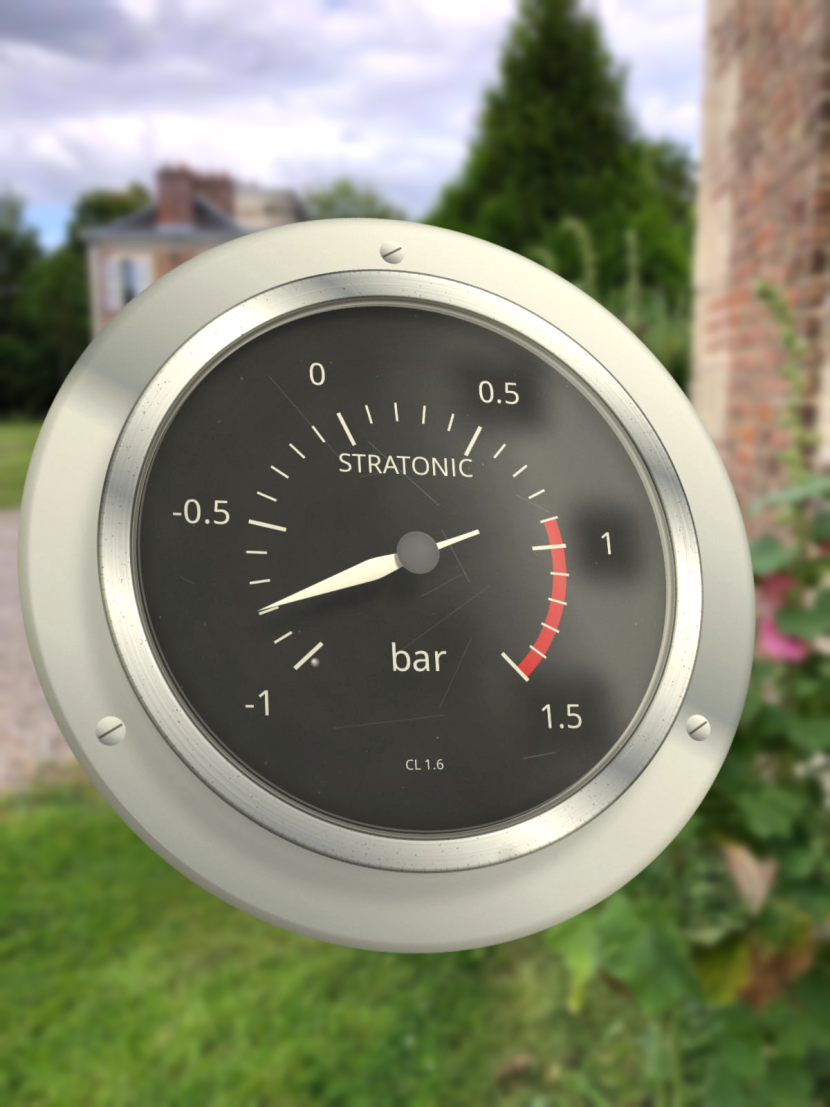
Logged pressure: -0.8 bar
